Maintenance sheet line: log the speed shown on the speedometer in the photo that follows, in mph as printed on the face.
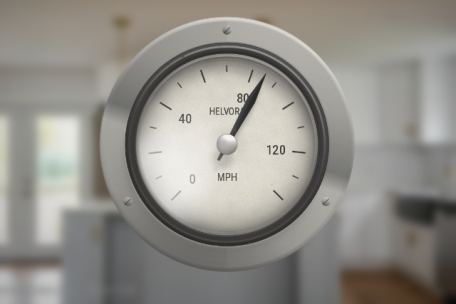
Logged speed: 85 mph
